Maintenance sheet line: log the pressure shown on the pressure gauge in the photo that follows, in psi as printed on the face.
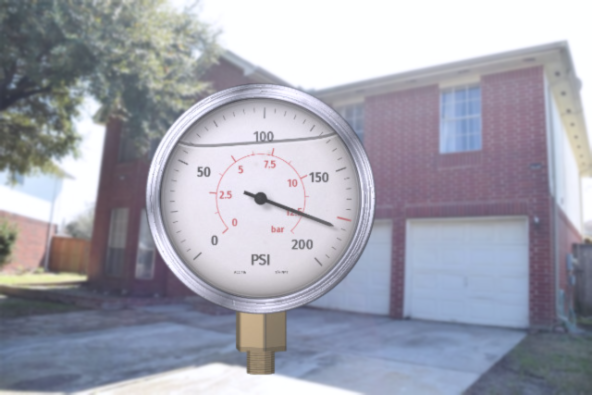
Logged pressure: 180 psi
